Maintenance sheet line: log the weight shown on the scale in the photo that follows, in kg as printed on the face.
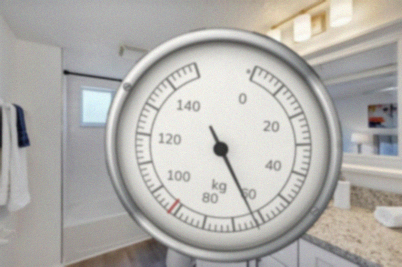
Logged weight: 62 kg
